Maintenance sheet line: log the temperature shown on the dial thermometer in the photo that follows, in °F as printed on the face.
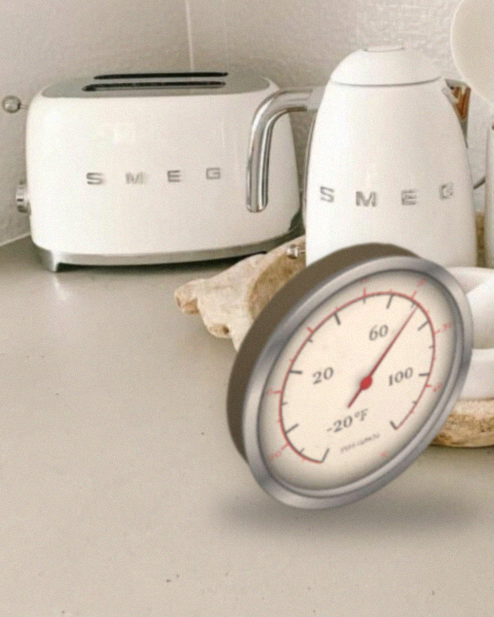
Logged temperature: 70 °F
